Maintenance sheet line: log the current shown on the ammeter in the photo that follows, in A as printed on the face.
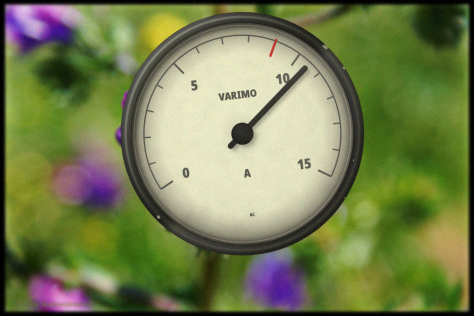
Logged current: 10.5 A
